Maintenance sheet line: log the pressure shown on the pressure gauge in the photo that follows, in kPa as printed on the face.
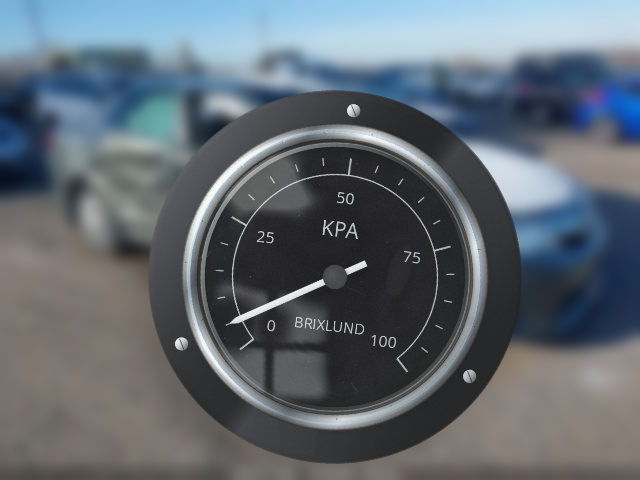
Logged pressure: 5 kPa
